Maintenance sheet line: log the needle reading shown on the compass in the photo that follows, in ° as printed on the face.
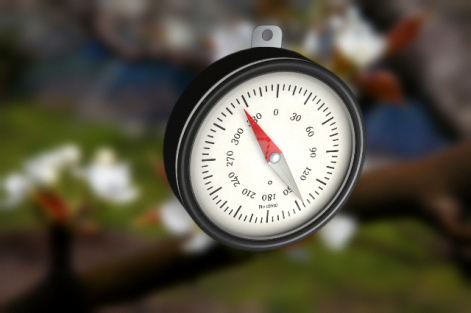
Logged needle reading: 325 °
